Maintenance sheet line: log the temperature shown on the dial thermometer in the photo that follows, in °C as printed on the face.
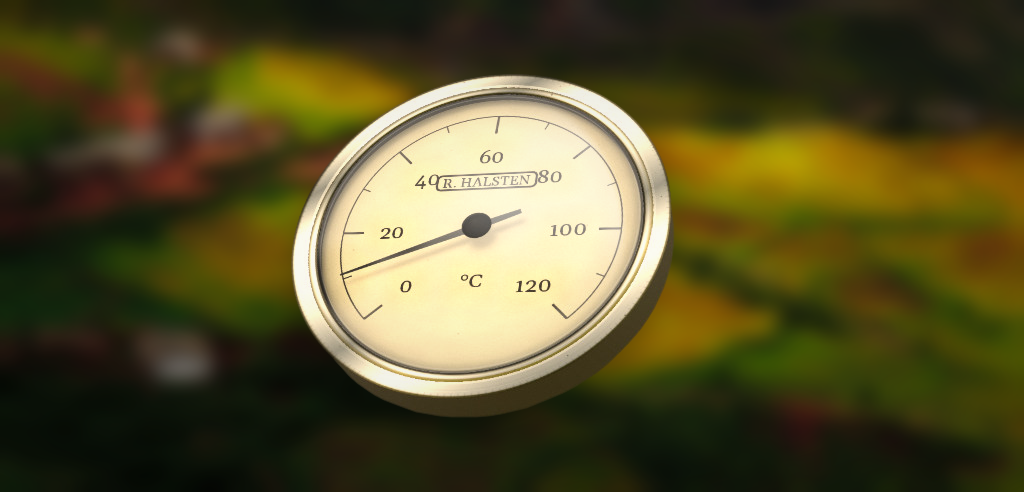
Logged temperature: 10 °C
